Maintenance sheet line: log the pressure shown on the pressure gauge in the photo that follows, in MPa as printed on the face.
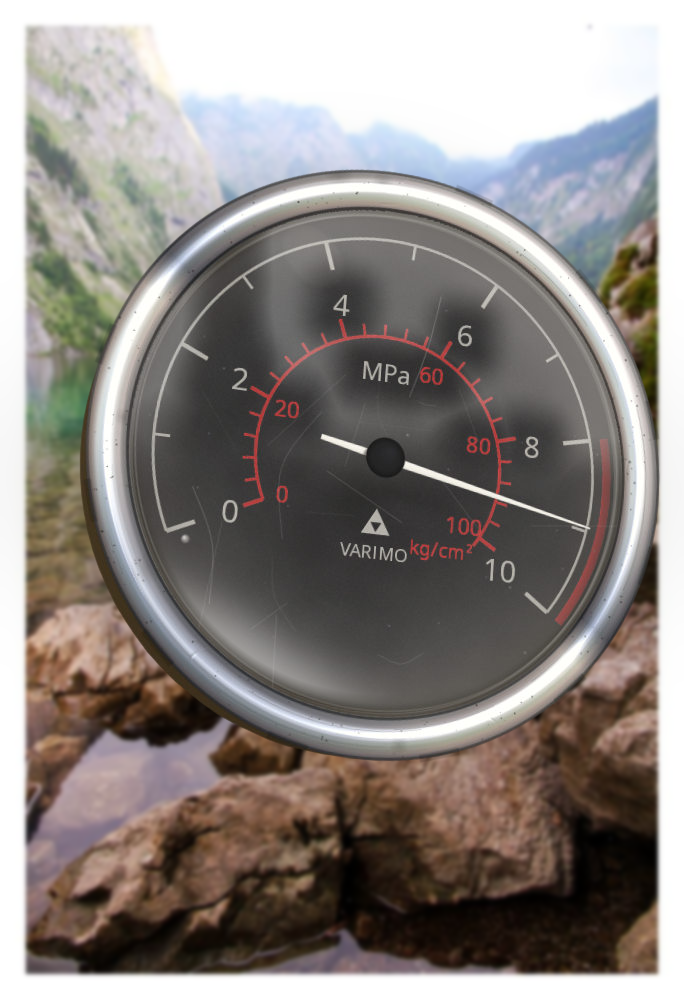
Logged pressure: 9 MPa
